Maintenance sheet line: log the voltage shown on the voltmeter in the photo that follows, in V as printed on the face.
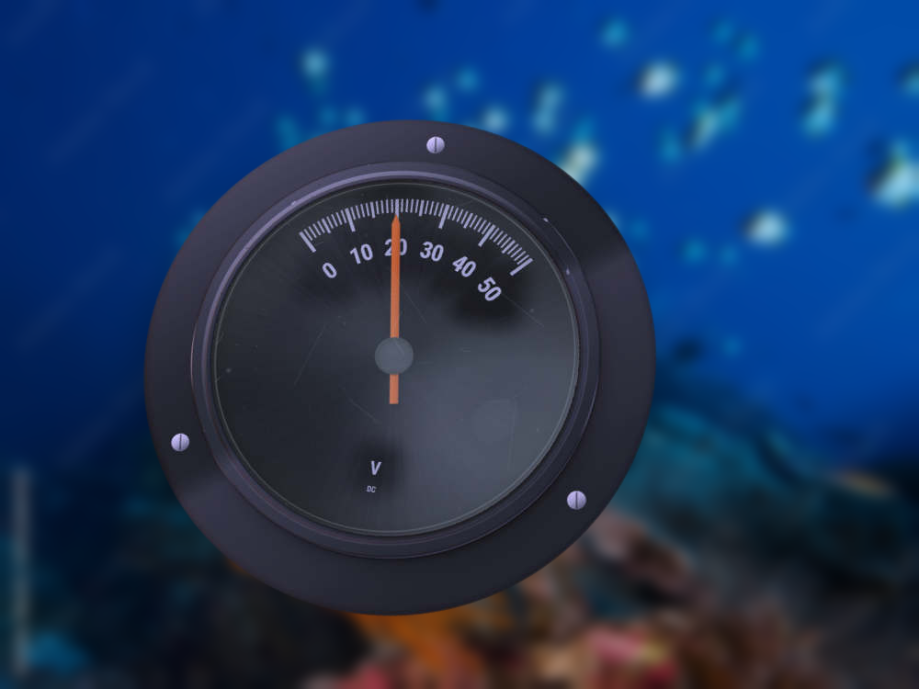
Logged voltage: 20 V
